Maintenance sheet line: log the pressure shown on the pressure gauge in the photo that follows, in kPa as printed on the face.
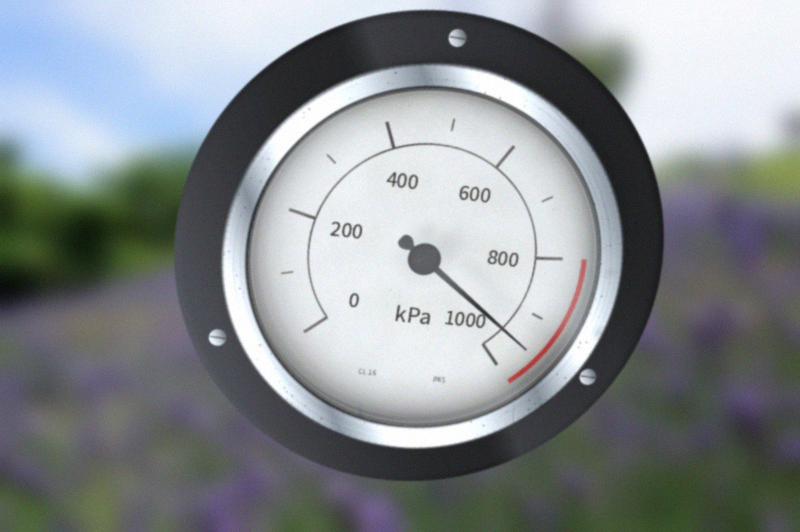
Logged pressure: 950 kPa
